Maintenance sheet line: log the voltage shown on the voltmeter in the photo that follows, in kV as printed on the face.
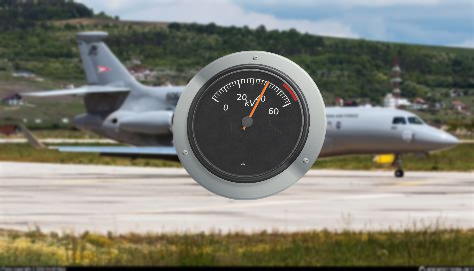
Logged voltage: 40 kV
